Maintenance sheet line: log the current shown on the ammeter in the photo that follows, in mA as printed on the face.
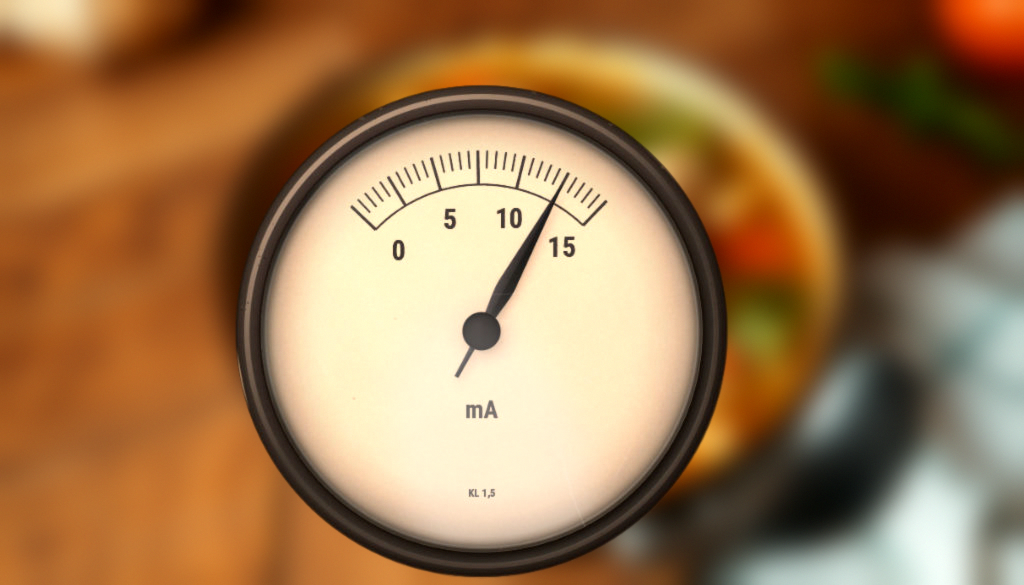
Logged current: 12.5 mA
